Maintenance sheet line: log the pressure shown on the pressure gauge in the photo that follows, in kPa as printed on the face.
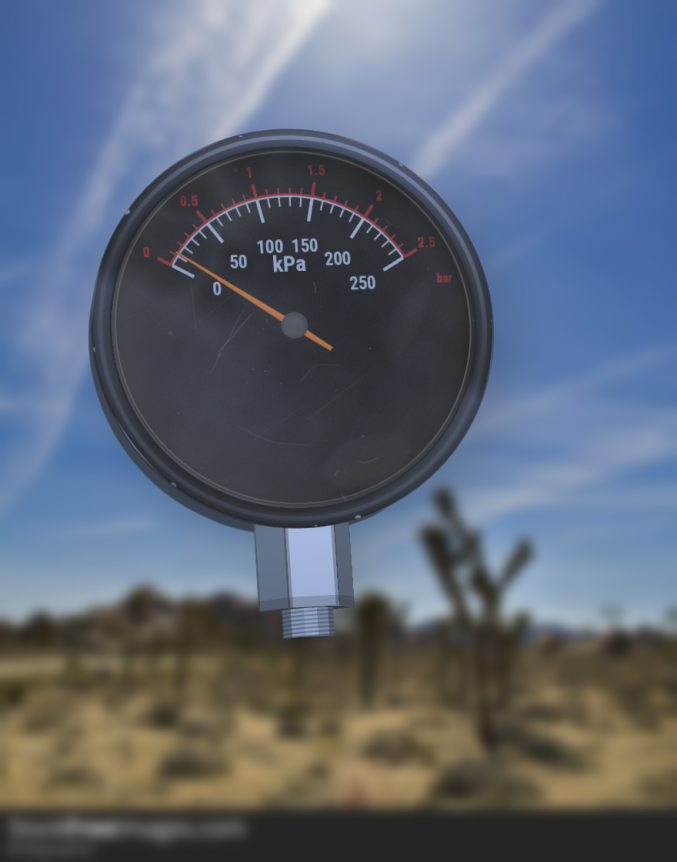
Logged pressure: 10 kPa
